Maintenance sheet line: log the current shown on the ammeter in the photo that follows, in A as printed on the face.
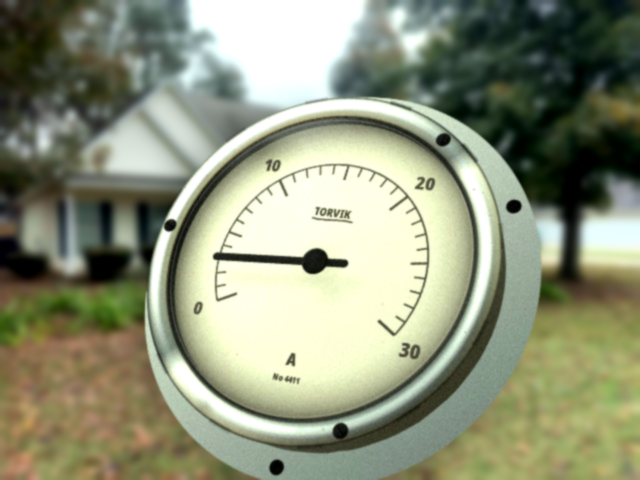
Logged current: 3 A
